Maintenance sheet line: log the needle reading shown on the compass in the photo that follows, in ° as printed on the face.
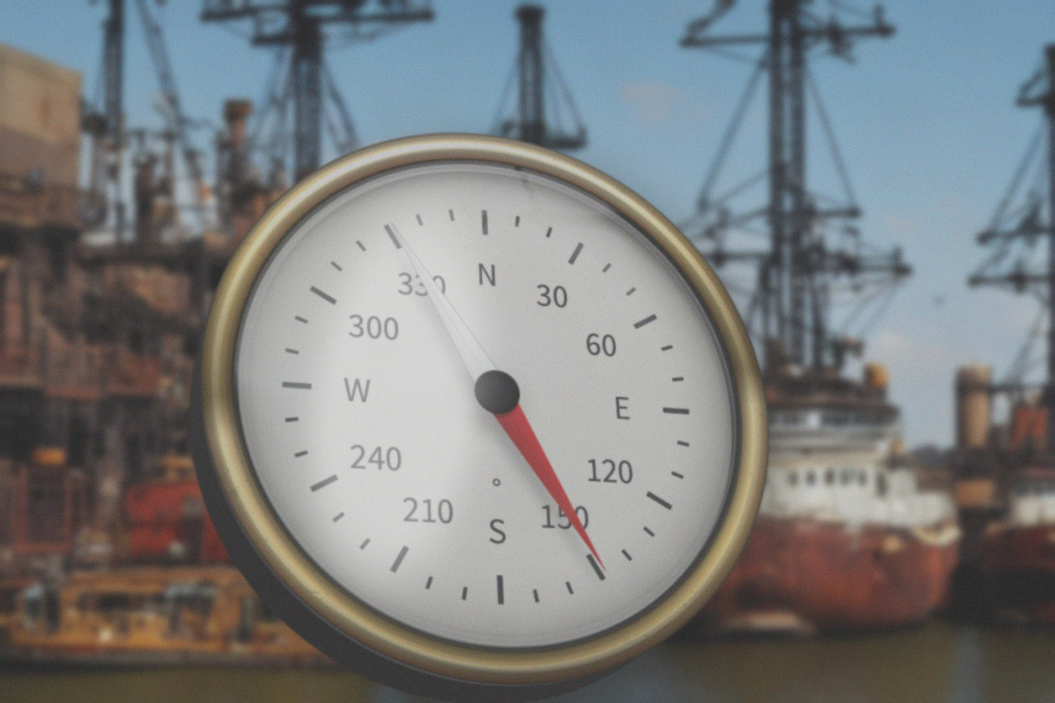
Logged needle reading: 150 °
